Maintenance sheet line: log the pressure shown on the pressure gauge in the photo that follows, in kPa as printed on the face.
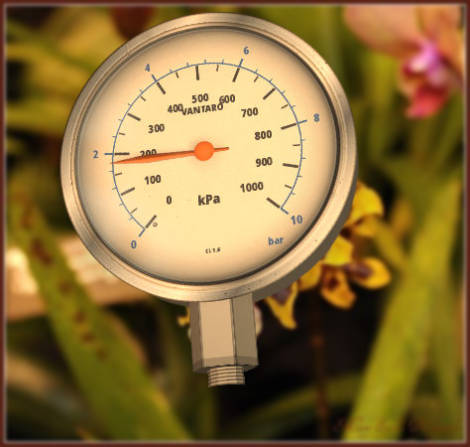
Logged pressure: 175 kPa
